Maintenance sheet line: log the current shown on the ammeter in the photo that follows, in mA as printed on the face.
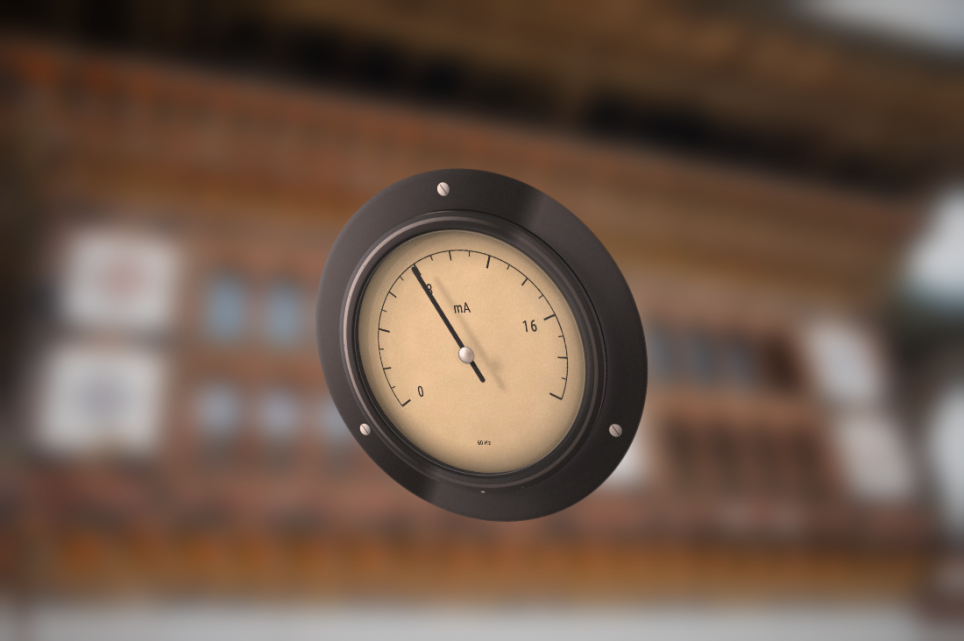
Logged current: 8 mA
